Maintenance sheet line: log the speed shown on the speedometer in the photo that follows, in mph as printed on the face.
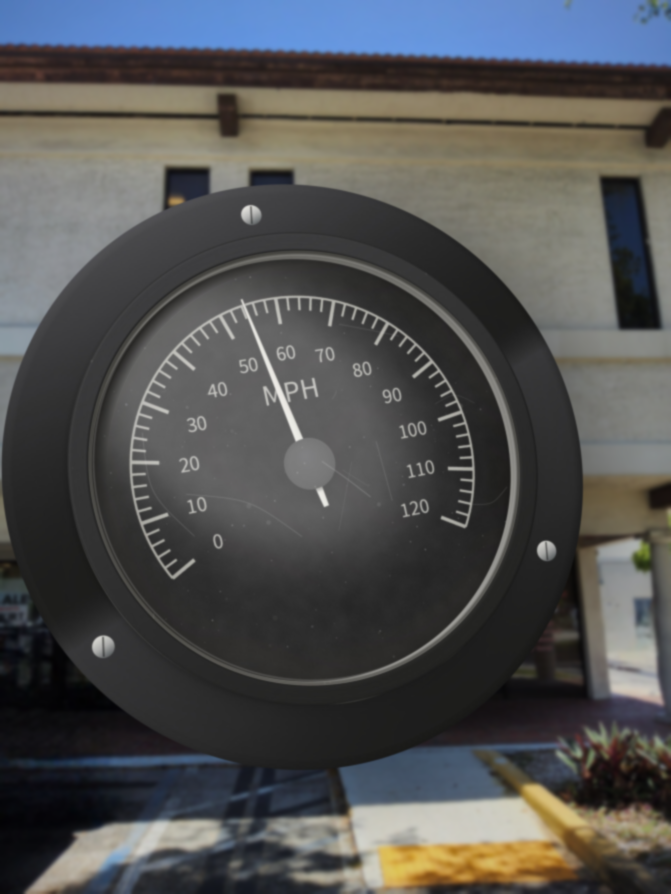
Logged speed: 54 mph
